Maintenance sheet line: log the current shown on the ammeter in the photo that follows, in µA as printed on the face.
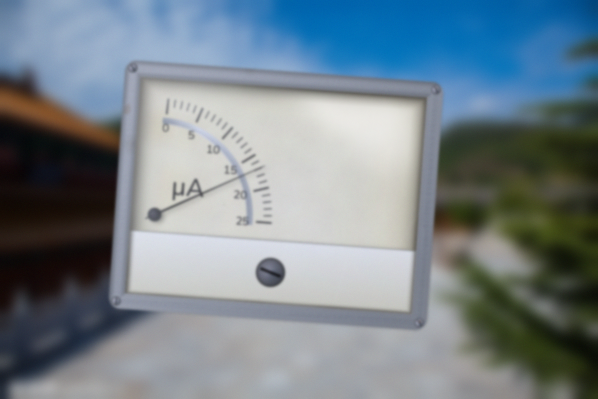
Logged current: 17 µA
